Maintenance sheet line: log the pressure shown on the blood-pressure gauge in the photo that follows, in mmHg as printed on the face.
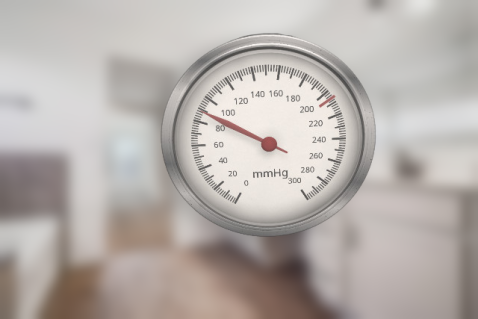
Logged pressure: 90 mmHg
